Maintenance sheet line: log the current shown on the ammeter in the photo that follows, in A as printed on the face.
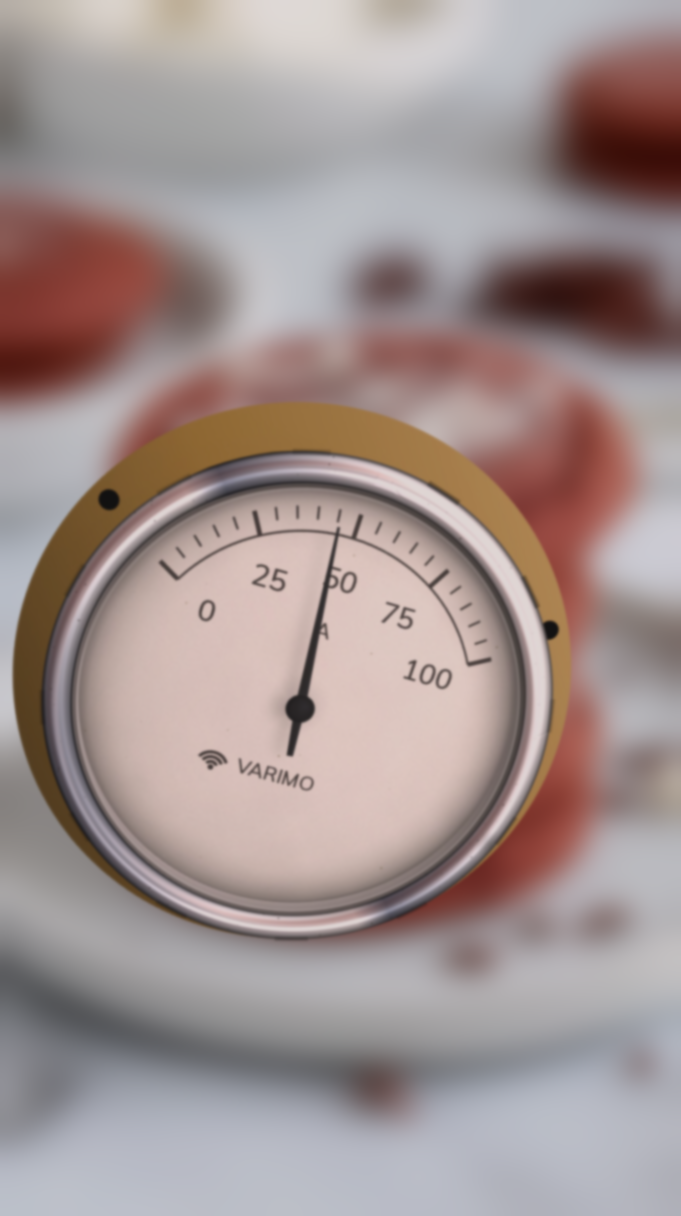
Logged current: 45 A
